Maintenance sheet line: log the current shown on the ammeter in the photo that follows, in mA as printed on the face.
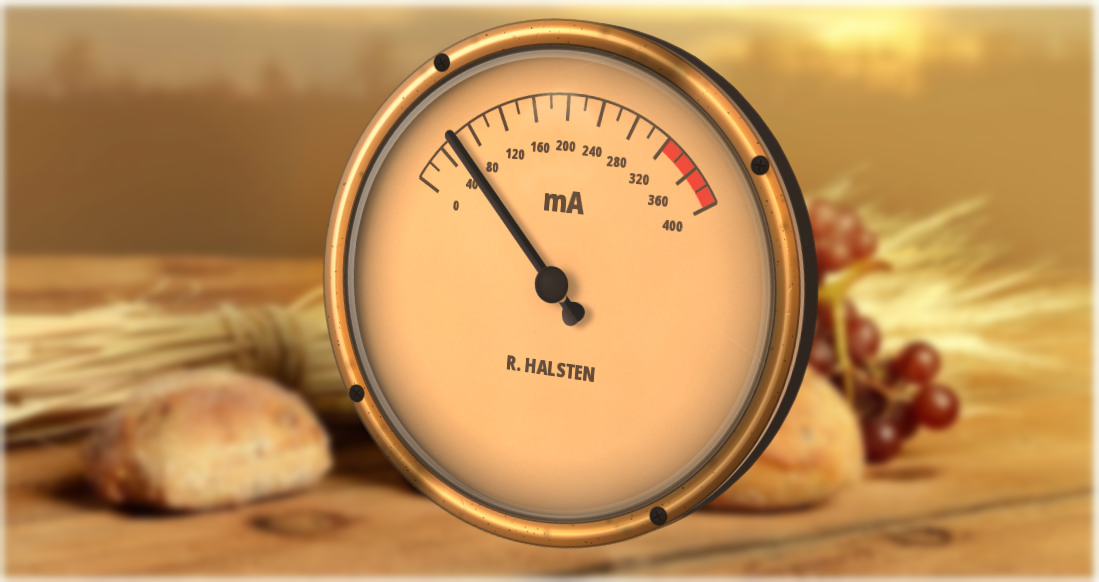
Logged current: 60 mA
